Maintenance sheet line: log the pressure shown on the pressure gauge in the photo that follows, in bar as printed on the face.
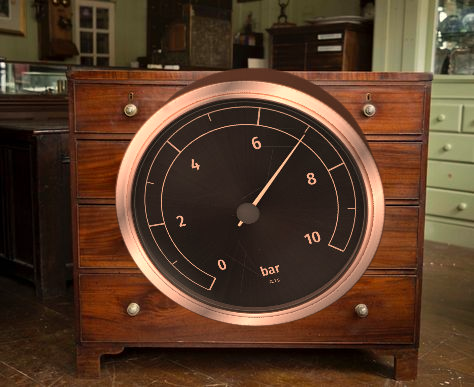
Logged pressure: 7 bar
